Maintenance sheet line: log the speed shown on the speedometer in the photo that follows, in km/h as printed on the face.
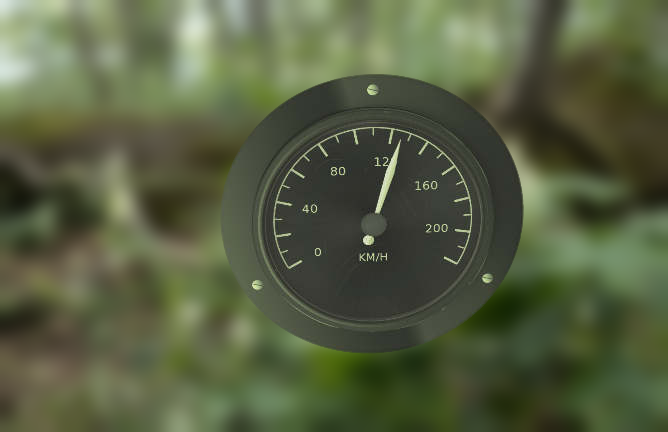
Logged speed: 125 km/h
